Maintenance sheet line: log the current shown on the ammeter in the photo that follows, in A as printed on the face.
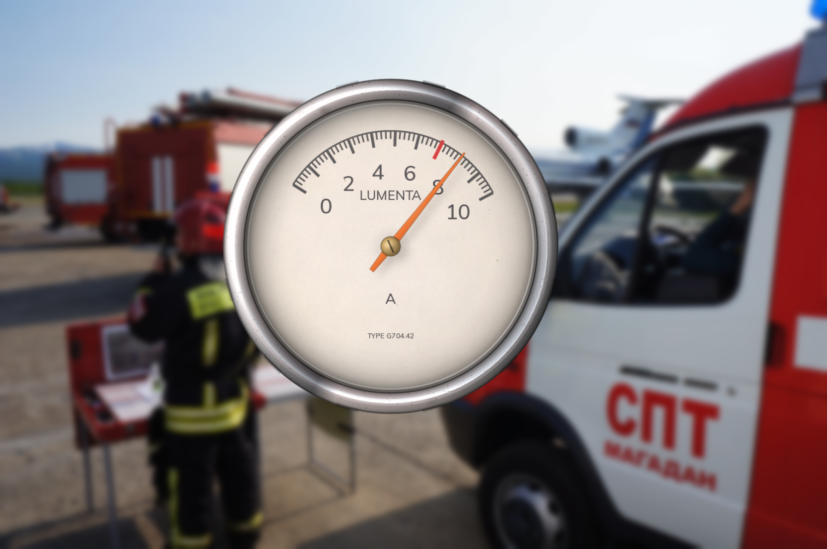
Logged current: 8 A
